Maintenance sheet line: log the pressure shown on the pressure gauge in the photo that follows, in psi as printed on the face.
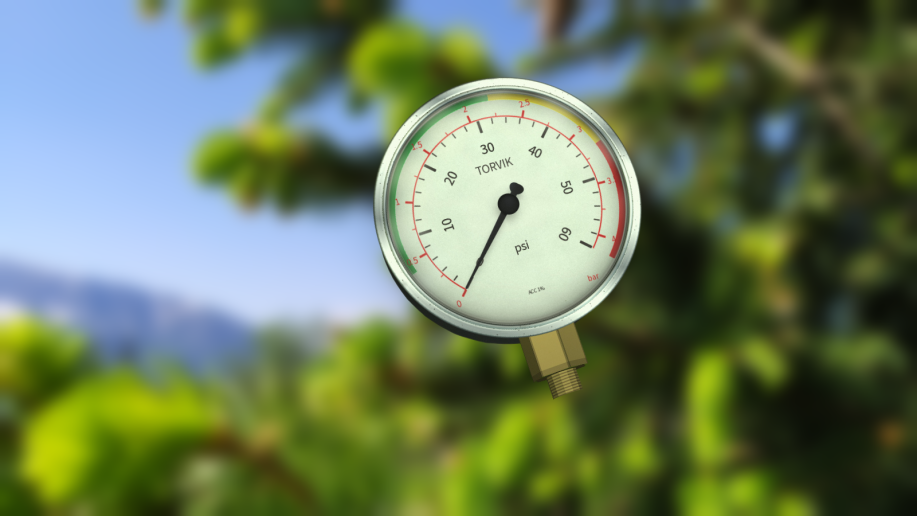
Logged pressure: 0 psi
